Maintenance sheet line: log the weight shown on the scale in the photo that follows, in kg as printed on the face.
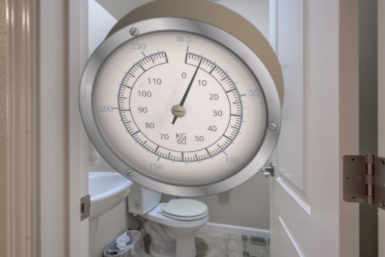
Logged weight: 5 kg
